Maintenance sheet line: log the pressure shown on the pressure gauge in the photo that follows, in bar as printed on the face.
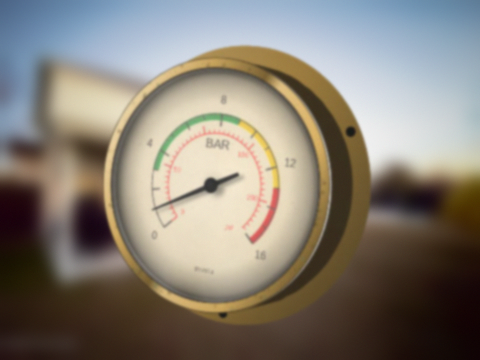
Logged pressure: 1 bar
